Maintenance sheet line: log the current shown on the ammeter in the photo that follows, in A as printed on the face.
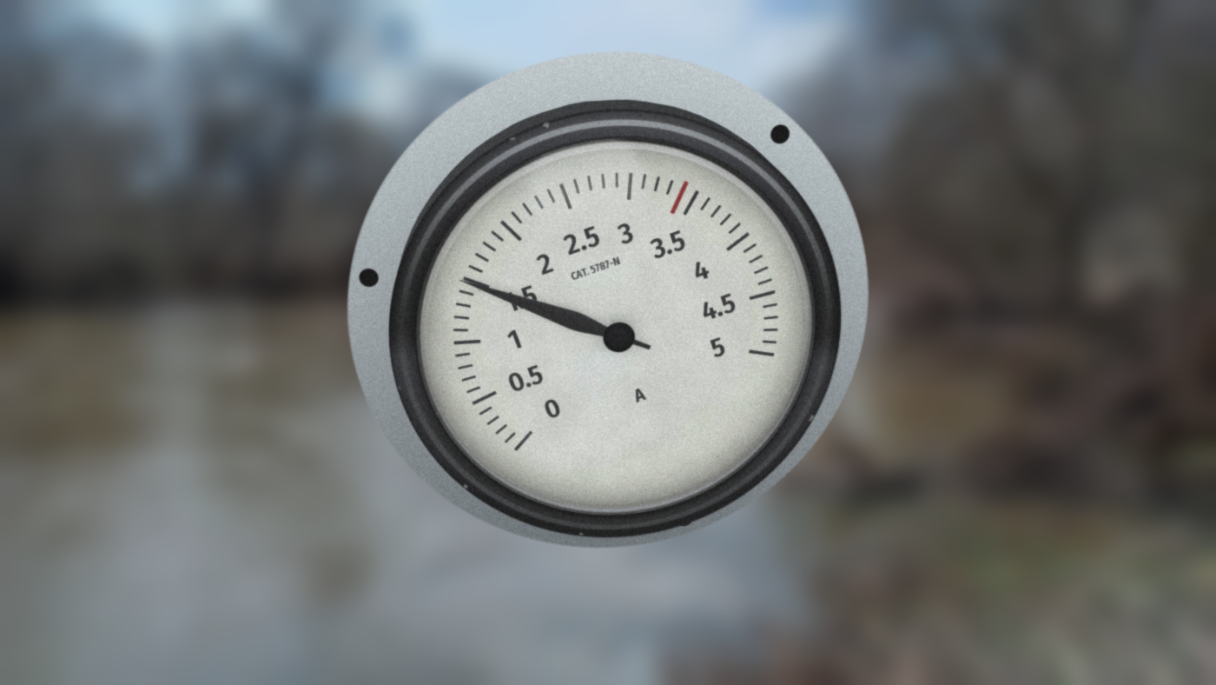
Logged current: 1.5 A
